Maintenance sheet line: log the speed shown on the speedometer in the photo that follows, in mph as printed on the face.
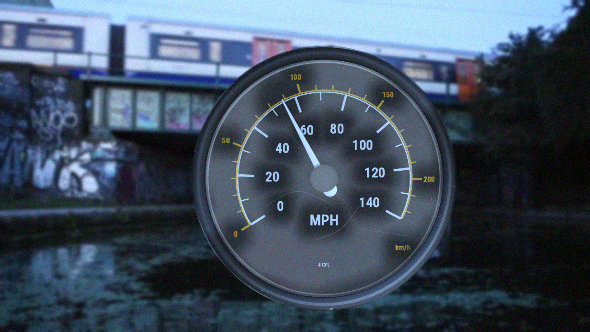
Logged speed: 55 mph
